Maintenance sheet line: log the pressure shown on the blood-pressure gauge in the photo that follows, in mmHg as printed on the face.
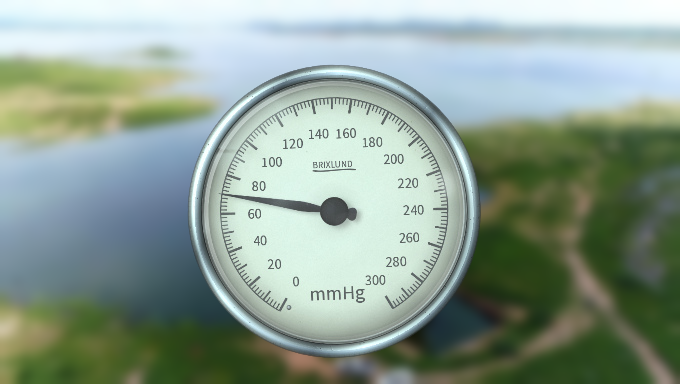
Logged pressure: 70 mmHg
